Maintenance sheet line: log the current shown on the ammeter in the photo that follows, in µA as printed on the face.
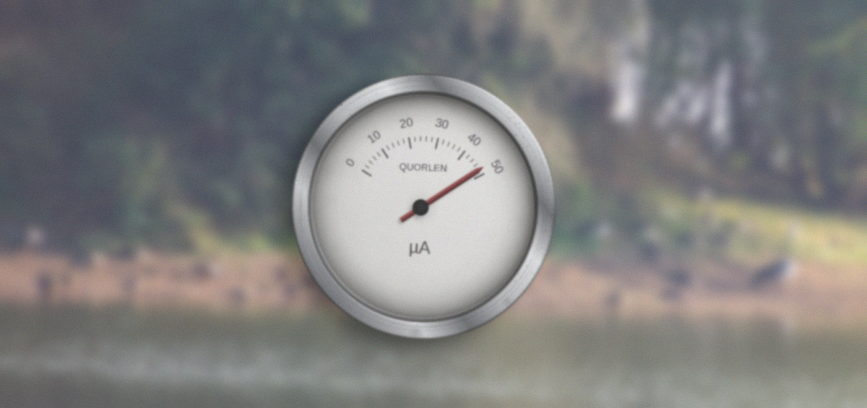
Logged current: 48 µA
